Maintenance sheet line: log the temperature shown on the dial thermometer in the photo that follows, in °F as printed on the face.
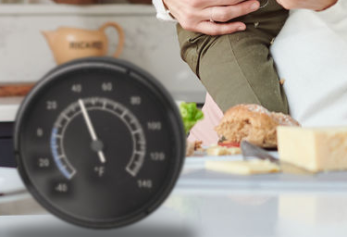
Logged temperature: 40 °F
